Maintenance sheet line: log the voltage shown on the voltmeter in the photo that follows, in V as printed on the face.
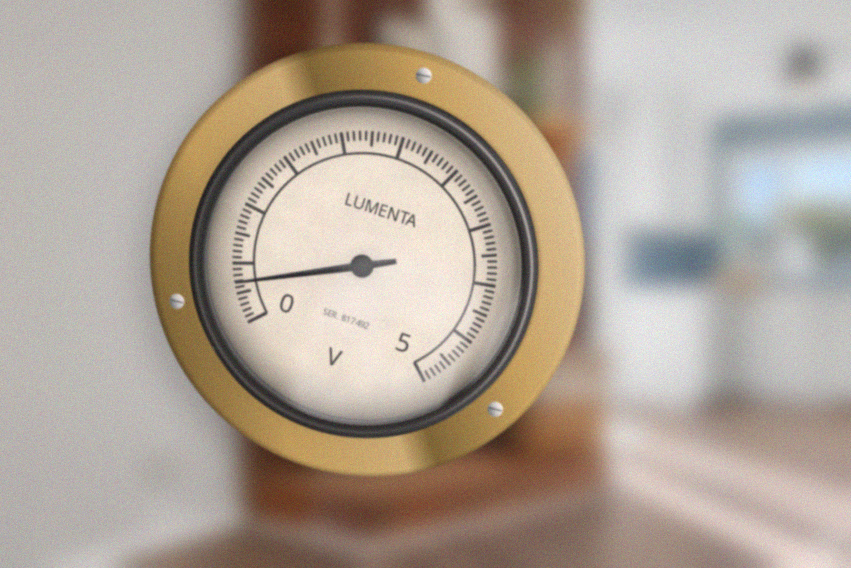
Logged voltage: 0.35 V
